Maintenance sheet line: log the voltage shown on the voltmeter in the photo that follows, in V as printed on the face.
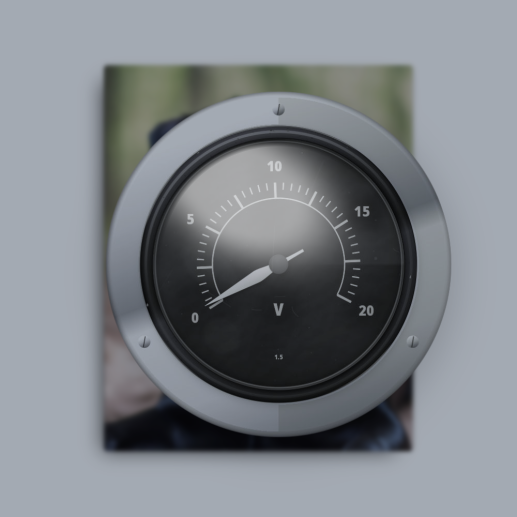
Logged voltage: 0.25 V
